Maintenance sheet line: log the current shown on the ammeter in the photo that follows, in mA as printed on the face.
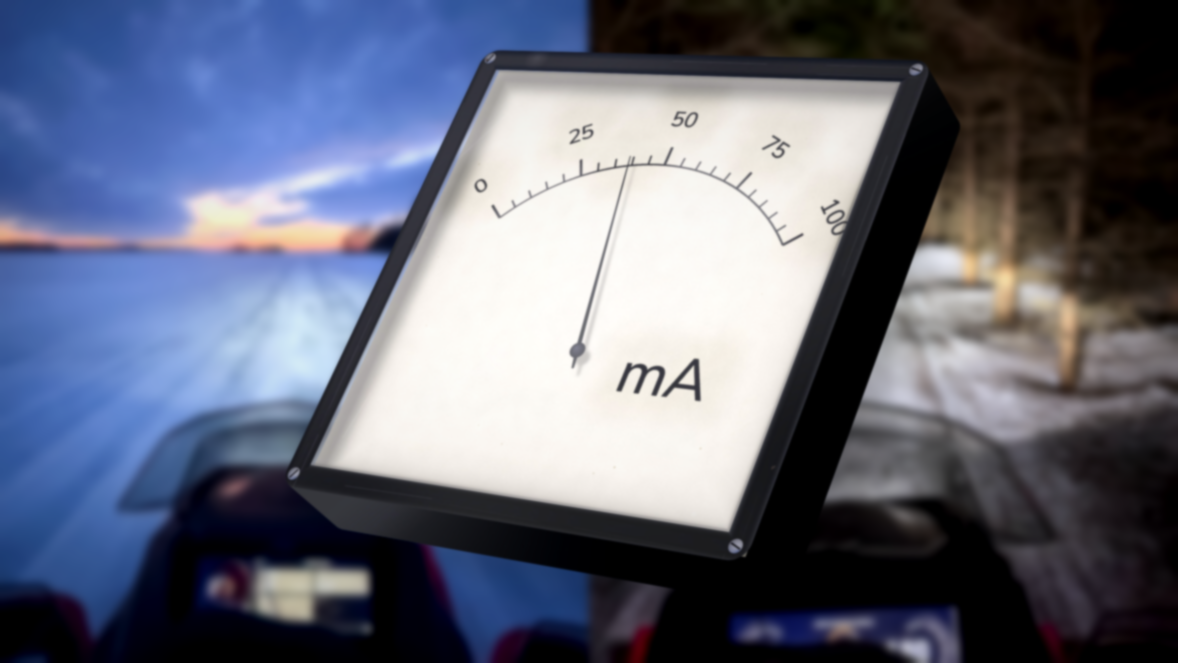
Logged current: 40 mA
